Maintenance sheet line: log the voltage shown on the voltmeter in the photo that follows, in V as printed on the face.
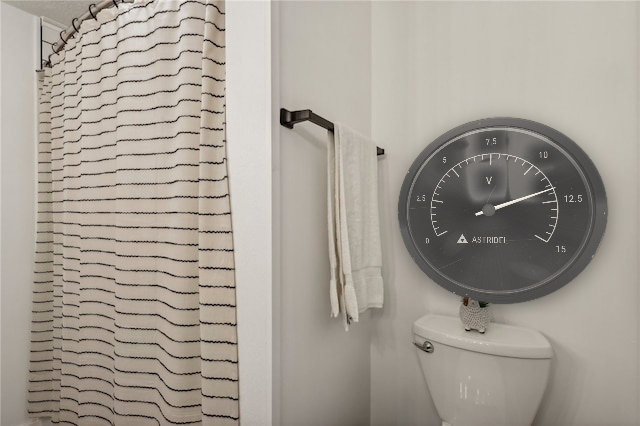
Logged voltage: 11.75 V
